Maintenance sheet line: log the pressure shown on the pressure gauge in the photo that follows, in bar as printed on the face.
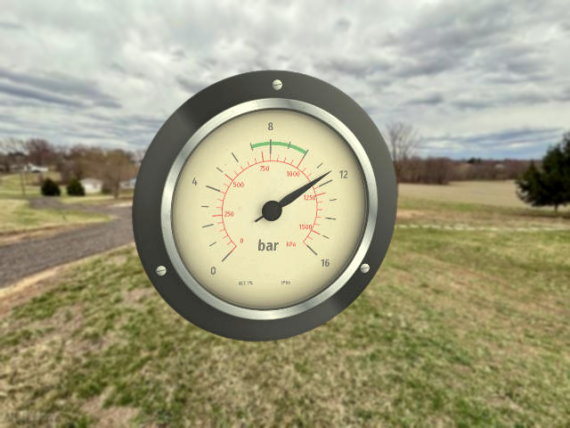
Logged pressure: 11.5 bar
